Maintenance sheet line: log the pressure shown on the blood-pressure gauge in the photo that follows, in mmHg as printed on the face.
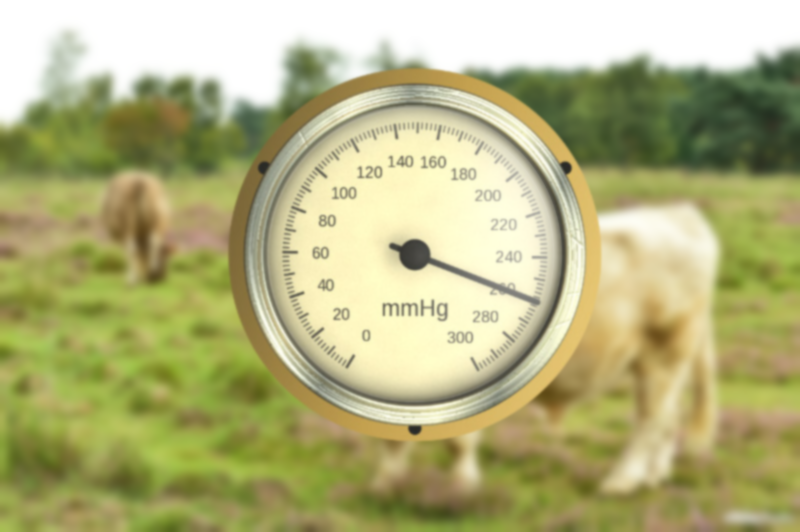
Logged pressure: 260 mmHg
